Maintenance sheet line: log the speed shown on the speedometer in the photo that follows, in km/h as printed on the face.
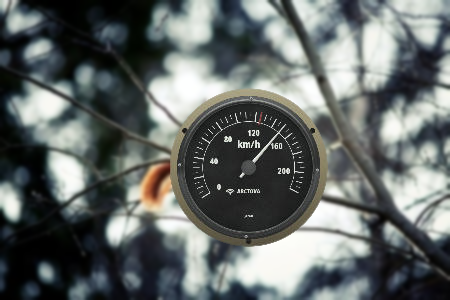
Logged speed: 150 km/h
